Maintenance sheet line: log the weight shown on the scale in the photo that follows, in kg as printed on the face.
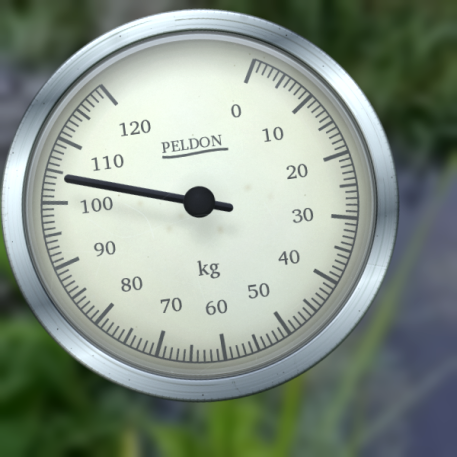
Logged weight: 104 kg
